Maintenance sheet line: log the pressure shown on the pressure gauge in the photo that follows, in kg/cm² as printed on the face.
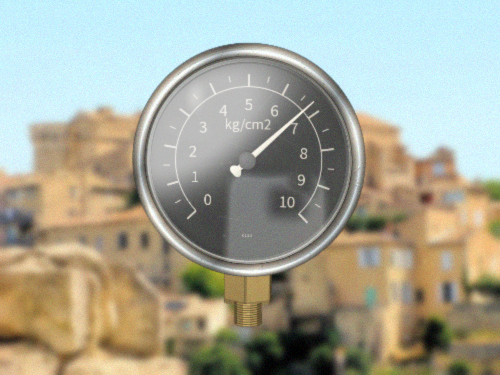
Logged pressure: 6.75 kg/cm²
